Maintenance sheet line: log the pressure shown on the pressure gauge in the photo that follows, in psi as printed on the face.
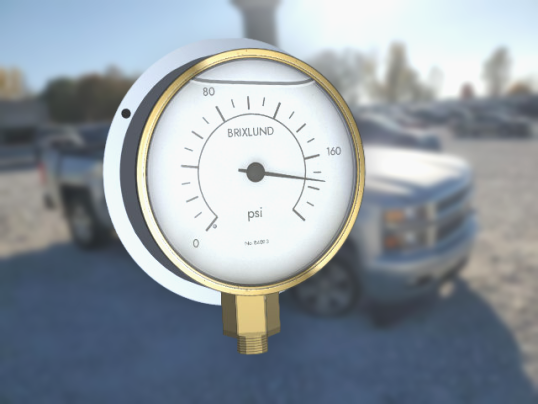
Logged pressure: 175 psi
